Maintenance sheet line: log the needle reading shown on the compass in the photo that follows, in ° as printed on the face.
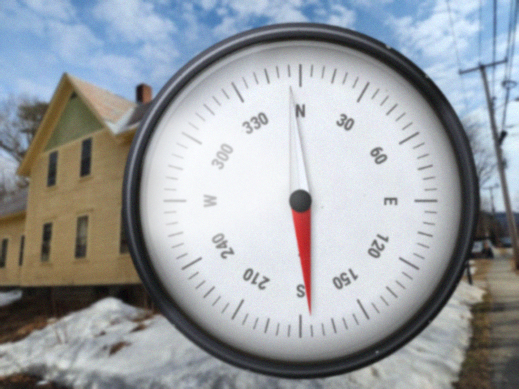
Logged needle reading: 175 °
